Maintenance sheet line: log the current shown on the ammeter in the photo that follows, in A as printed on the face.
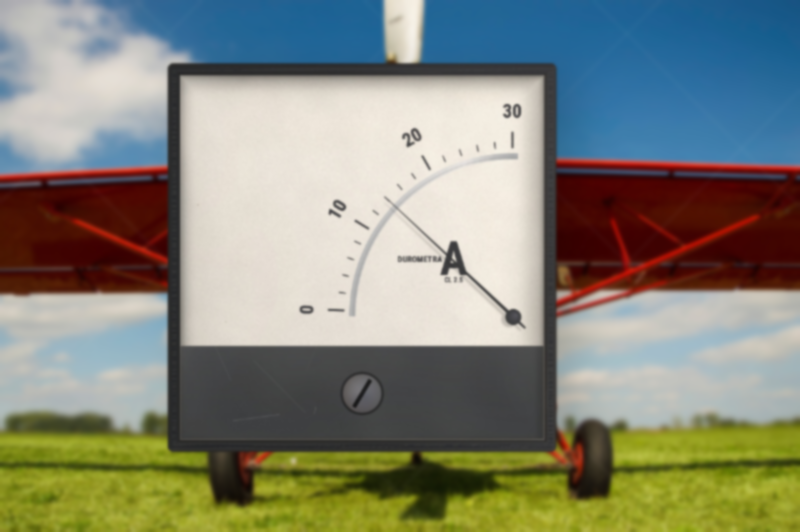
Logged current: 14 A
